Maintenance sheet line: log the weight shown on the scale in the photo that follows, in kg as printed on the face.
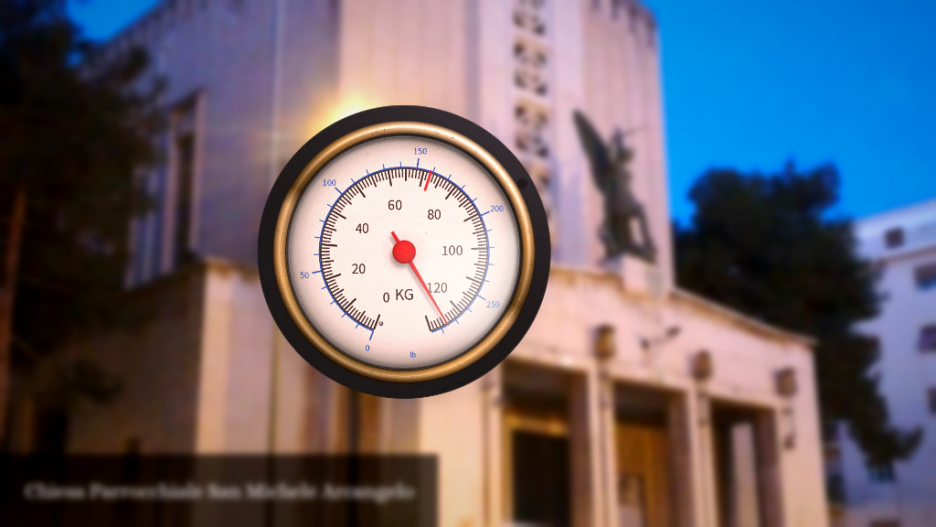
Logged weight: 125 kg
